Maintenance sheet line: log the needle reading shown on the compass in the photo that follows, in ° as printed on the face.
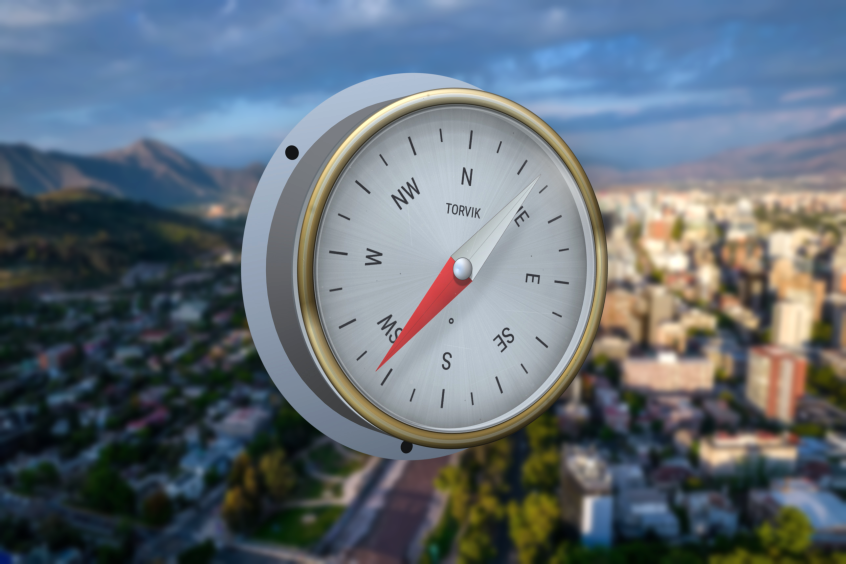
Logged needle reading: 217.5 °
